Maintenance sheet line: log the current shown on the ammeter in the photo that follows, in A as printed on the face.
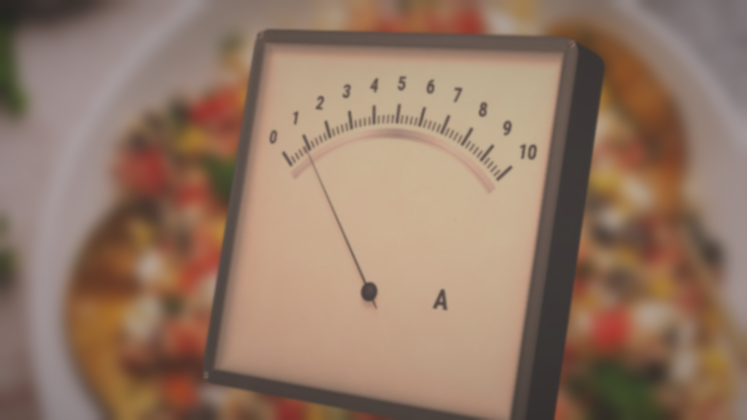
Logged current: 1 A
